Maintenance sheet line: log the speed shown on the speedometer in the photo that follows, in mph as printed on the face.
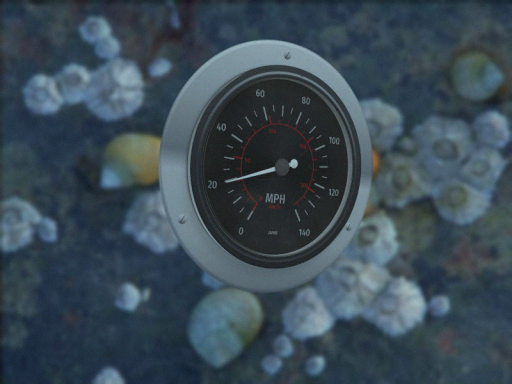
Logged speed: 20 mph
